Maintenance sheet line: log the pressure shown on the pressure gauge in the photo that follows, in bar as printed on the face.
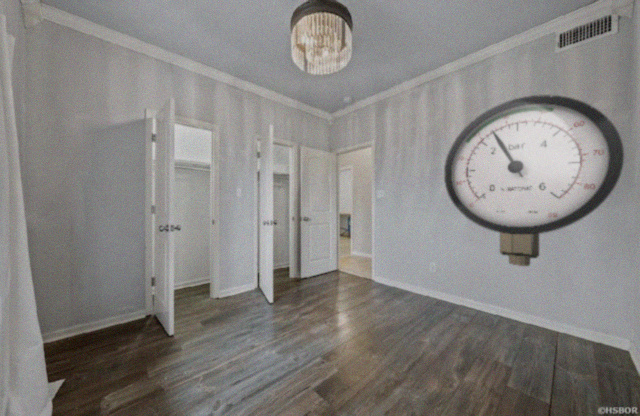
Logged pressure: 2.4 bar
